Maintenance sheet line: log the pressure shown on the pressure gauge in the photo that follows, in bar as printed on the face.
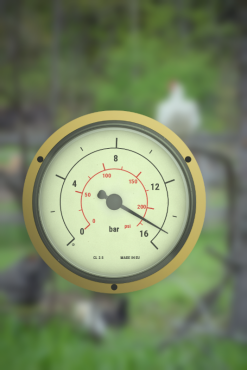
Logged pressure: 15 bar
